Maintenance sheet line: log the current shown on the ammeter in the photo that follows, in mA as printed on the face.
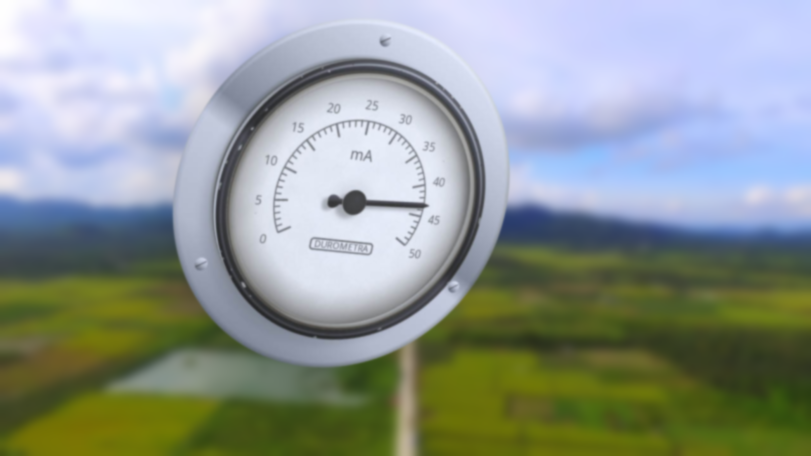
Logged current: 43 mA
